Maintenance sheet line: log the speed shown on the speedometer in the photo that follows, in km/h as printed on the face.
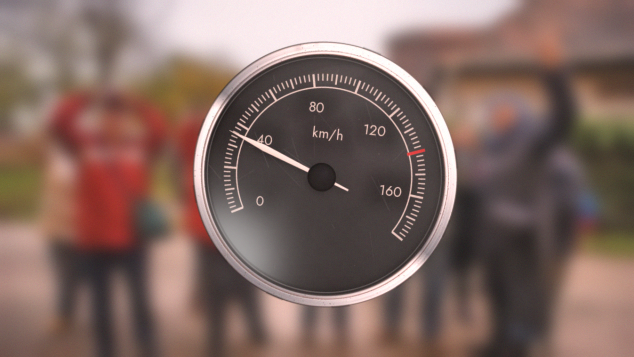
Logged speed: 36 km/h
